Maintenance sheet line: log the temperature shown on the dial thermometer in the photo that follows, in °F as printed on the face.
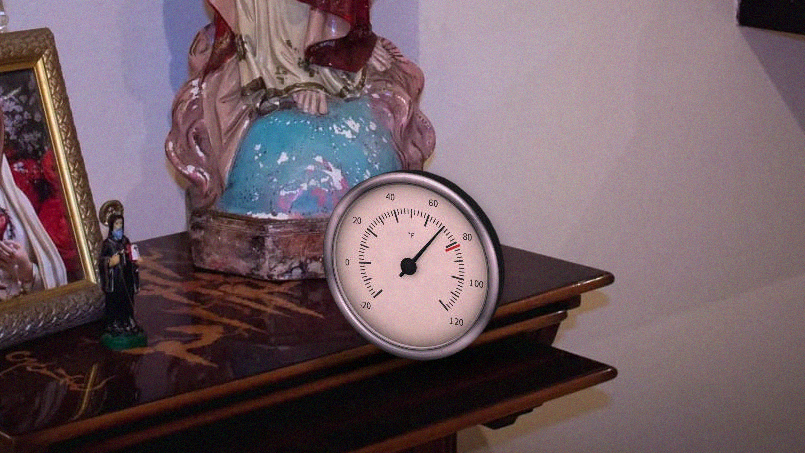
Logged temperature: 70 °F
